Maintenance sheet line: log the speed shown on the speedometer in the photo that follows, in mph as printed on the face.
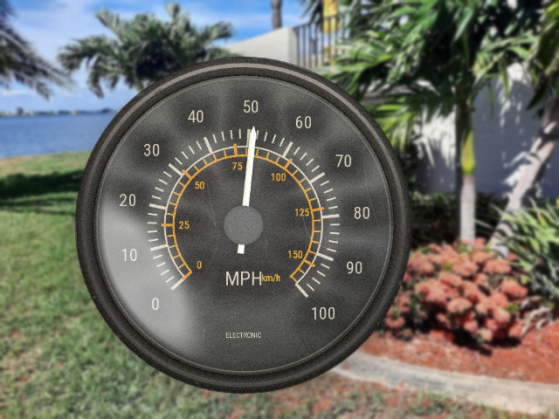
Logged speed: 51 mph
